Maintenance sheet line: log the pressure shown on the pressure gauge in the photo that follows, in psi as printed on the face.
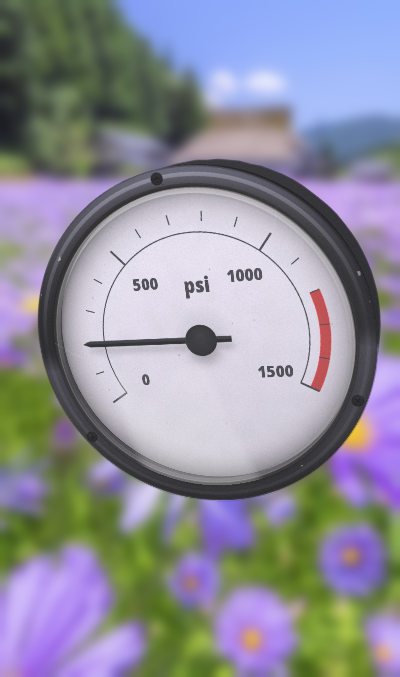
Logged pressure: 200 psi
